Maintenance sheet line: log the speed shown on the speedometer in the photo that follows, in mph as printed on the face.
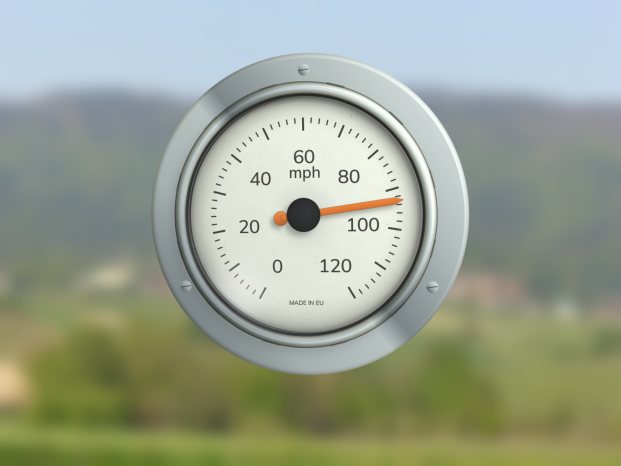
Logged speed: 93 mph
